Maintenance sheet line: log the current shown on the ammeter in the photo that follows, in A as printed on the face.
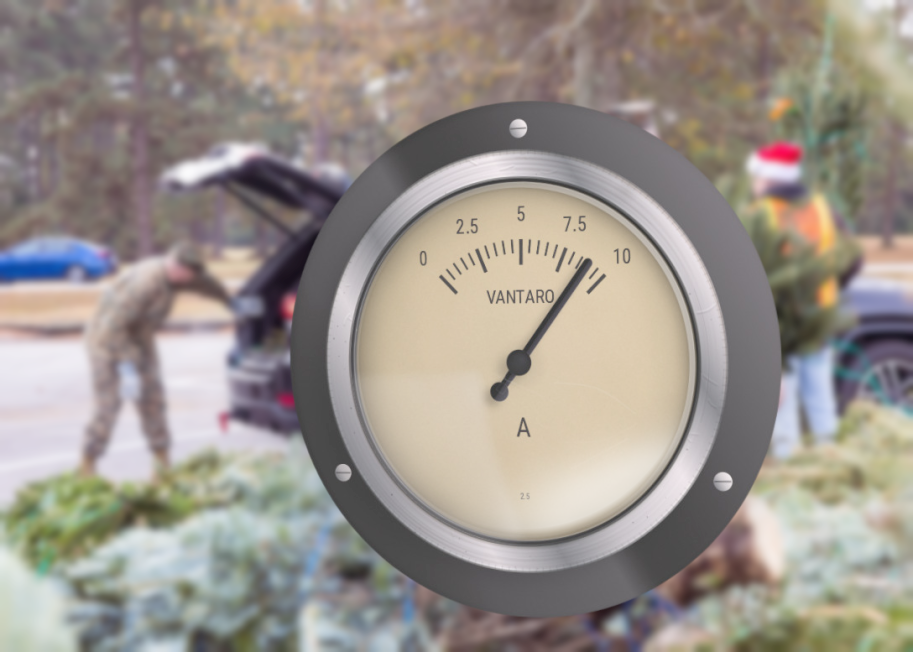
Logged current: 9 A
